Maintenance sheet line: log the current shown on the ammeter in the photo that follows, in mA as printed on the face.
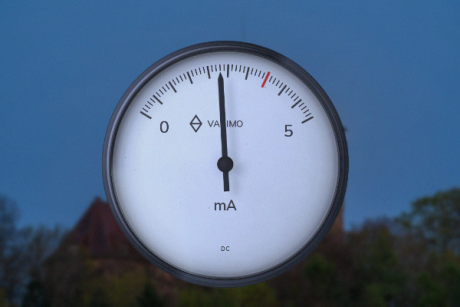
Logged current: 2.3 mA
